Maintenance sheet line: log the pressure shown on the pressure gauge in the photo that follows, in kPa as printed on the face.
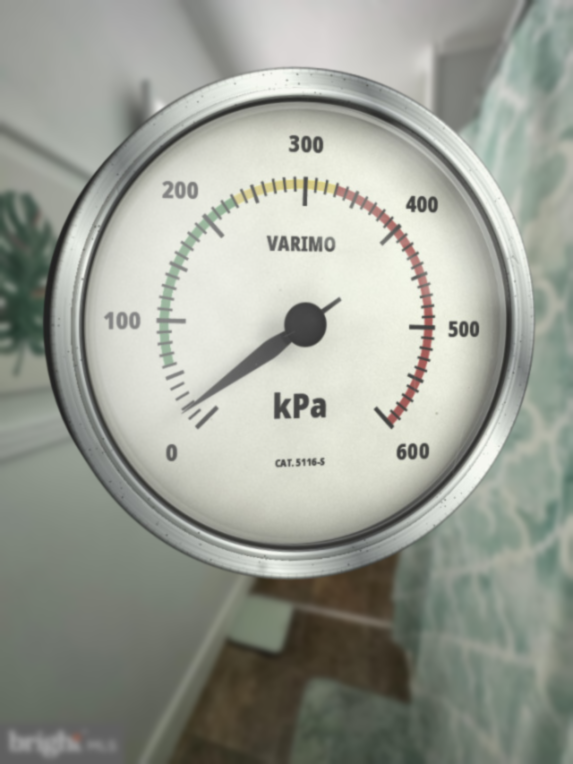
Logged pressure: 20 kPa
